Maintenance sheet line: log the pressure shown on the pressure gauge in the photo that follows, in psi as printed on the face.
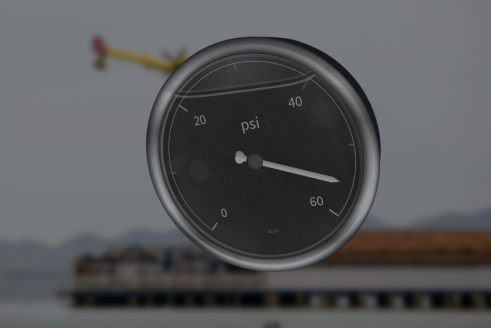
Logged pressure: 55 psi
